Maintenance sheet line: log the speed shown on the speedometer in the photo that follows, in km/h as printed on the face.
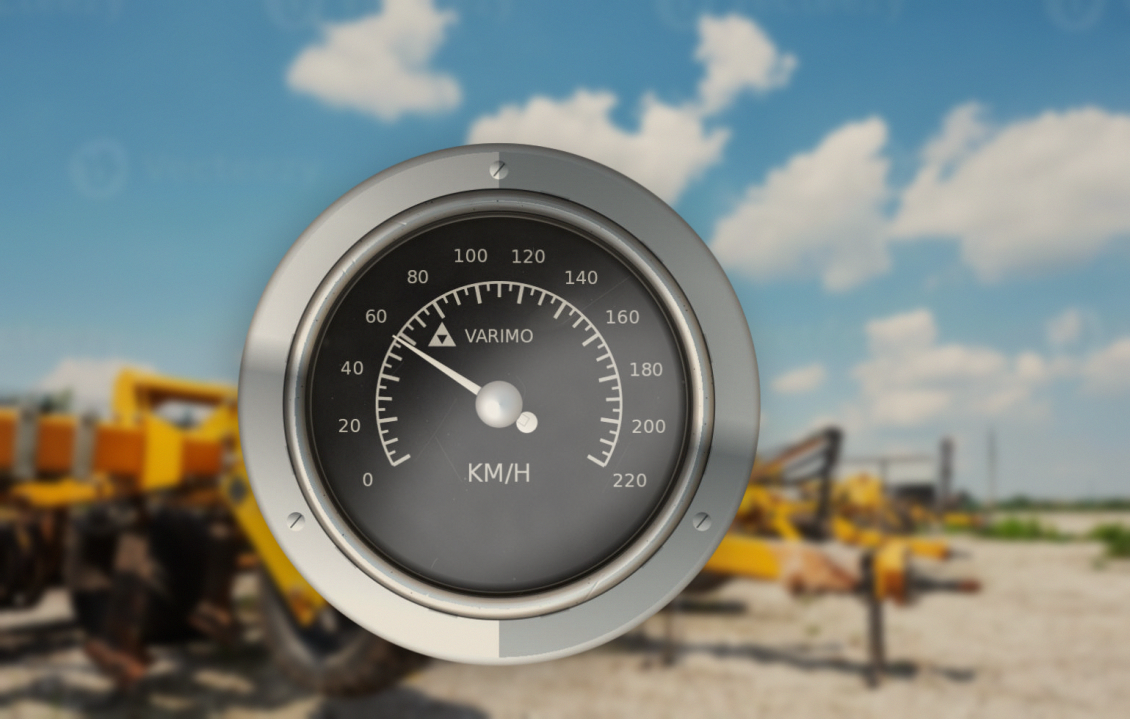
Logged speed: 57.5 km/h
